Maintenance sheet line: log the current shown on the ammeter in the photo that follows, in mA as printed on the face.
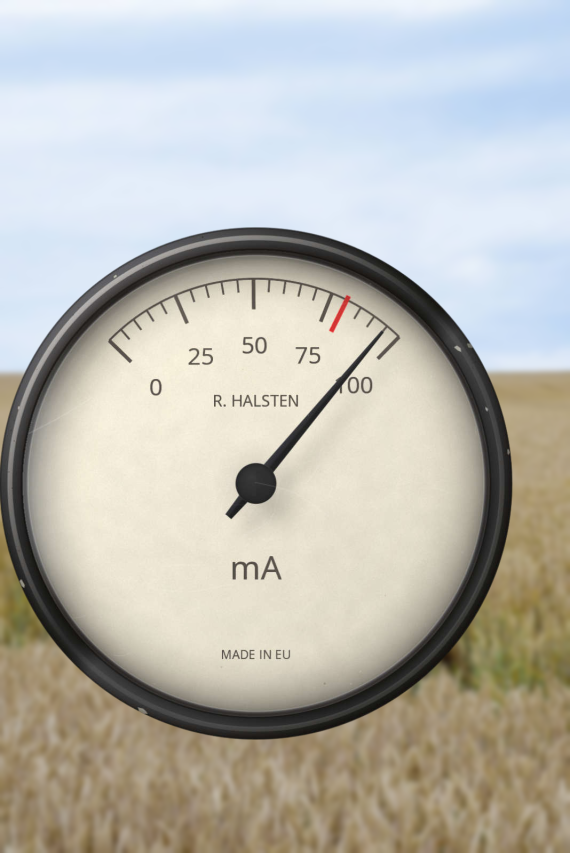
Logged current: 95 mA
